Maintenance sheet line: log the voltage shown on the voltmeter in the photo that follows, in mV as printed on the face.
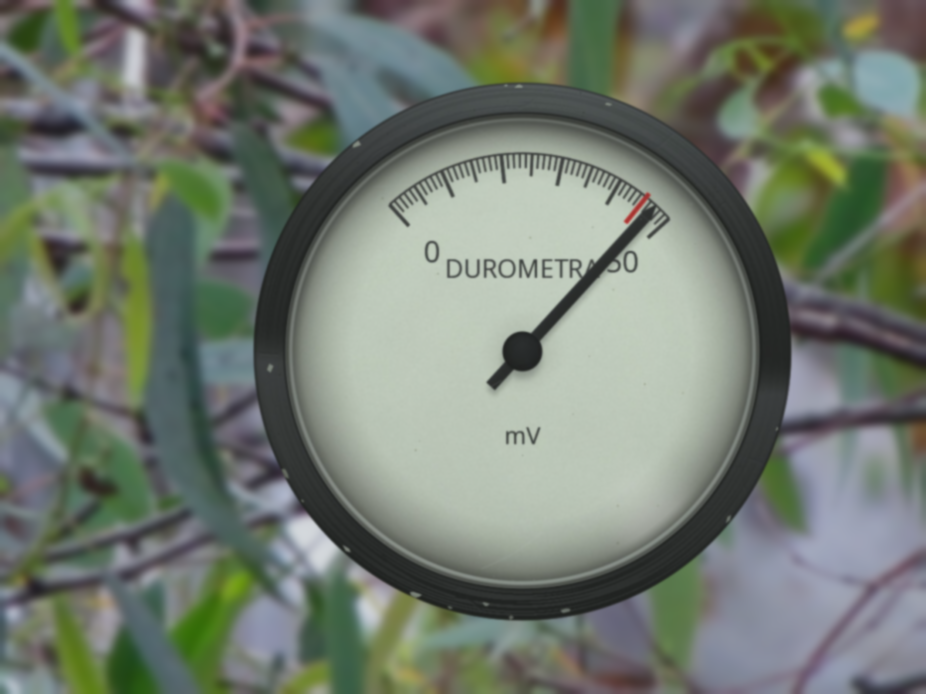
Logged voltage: 47 mV
